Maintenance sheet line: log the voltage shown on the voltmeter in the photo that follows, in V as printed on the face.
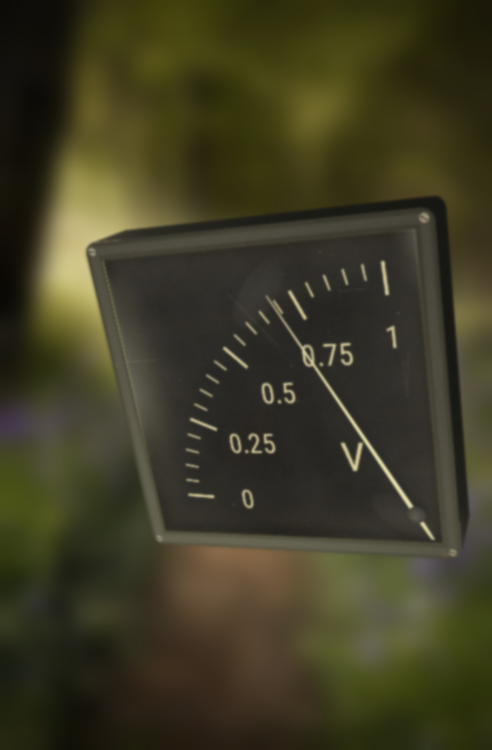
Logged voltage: 0.7 V
